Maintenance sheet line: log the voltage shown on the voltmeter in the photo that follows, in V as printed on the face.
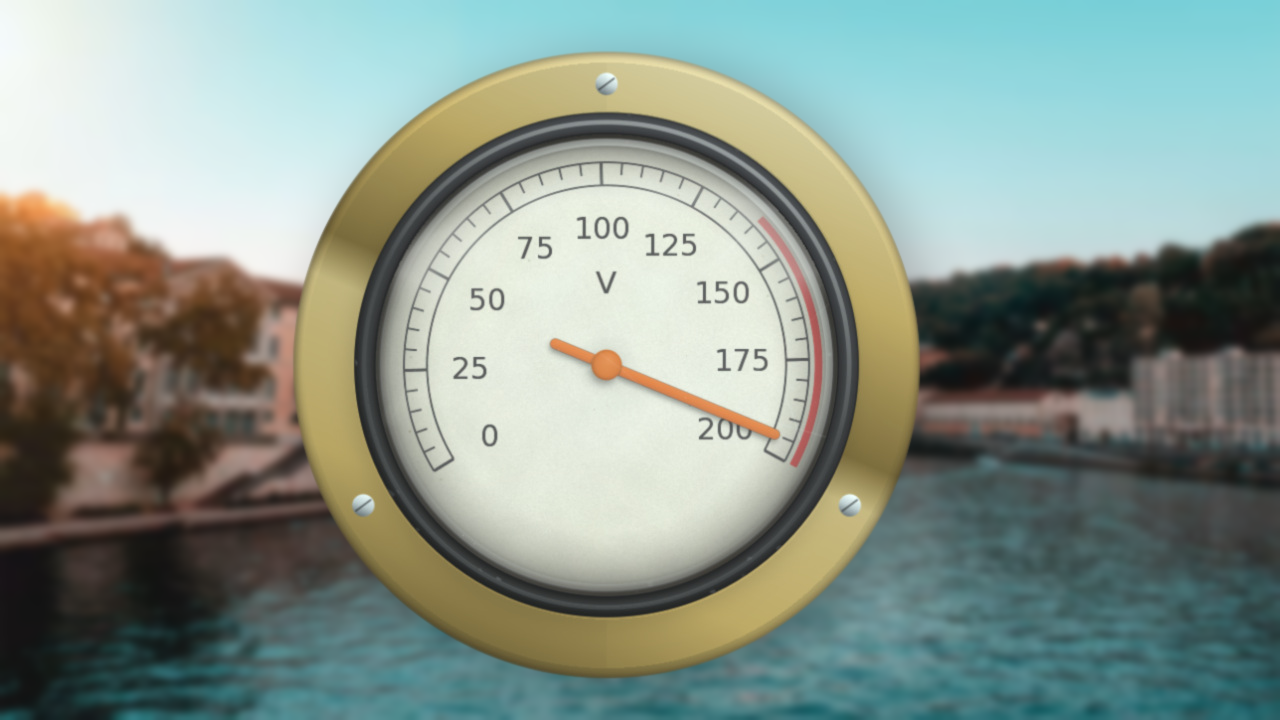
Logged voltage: 195 V
